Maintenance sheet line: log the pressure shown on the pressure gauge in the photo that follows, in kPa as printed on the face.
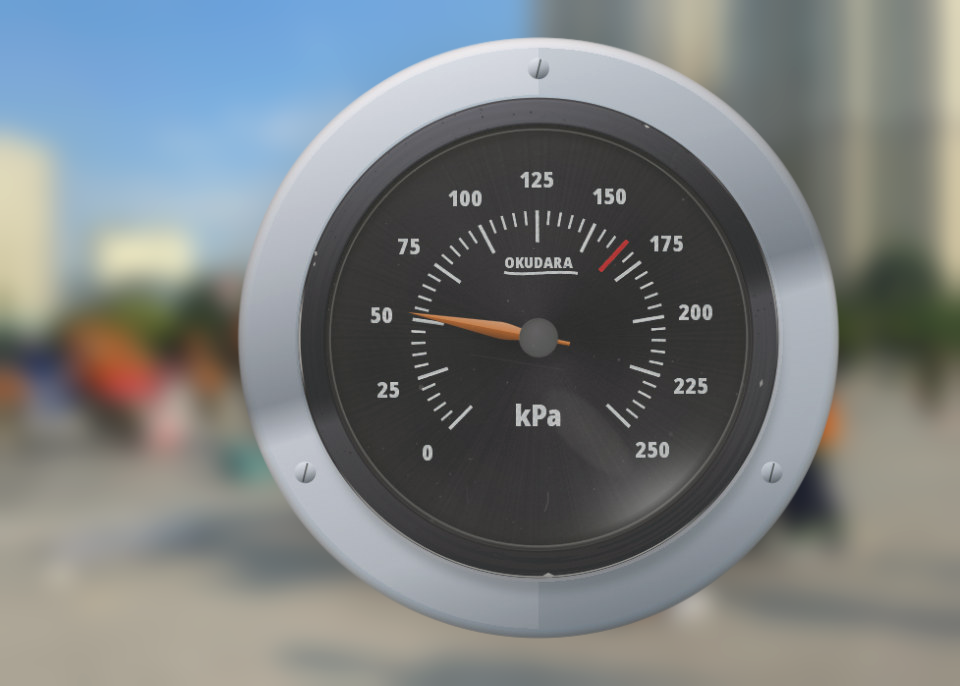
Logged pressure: 52.5 kPa
